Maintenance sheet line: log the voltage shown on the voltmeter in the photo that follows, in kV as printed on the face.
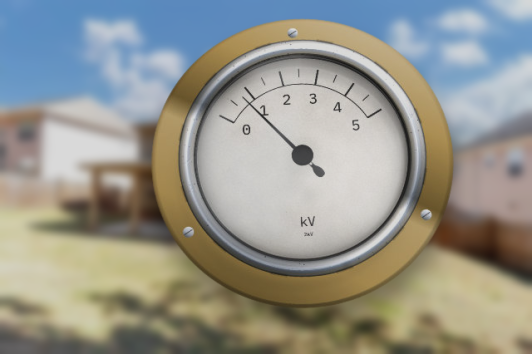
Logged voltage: 0.75 kV
